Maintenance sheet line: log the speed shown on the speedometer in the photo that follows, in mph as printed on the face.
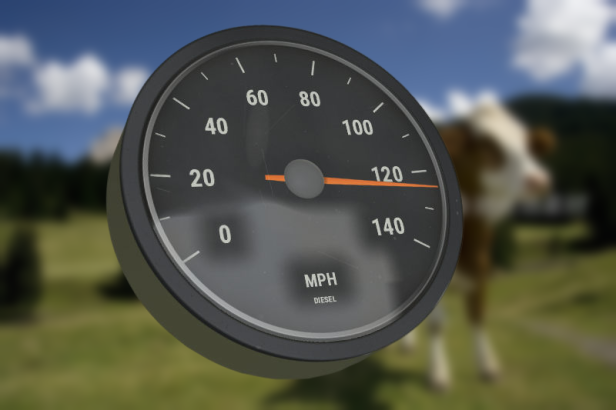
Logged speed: 125 mph
